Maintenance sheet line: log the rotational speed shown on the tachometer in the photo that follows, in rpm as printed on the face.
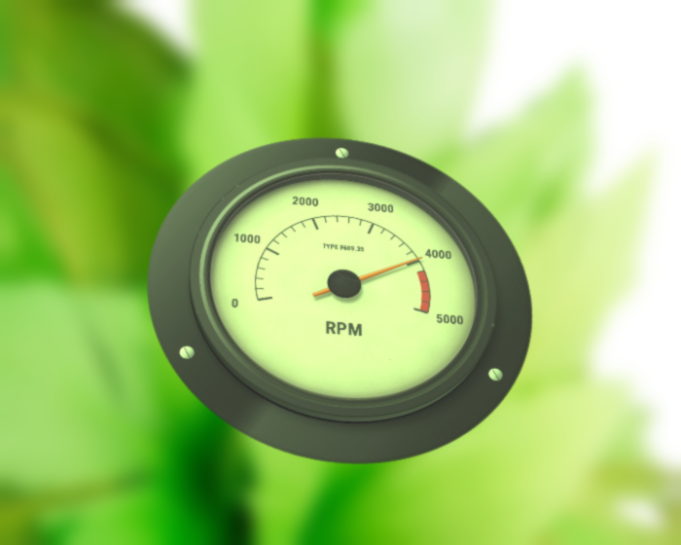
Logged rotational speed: 4000 rpm
